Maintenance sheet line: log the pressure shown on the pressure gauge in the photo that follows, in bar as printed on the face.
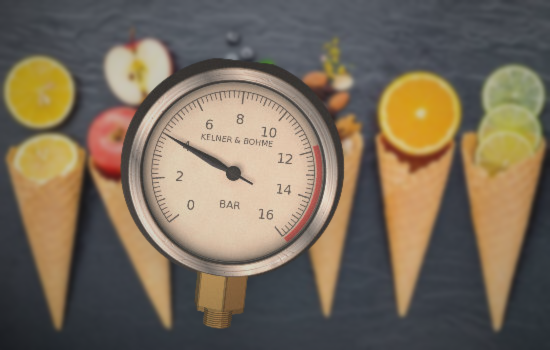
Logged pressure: 4 bar
